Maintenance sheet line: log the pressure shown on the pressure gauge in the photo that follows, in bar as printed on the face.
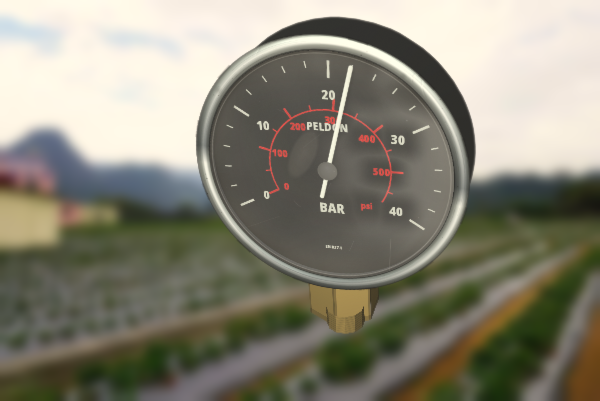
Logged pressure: 22 bar
